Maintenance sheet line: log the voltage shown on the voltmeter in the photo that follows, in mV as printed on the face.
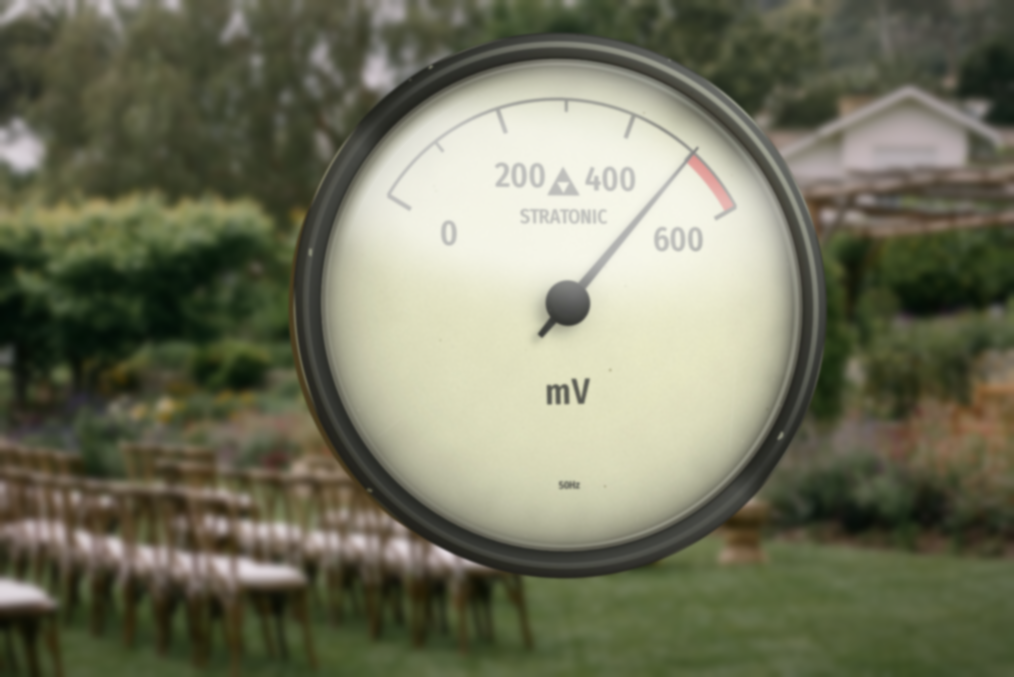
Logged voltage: 500 mV
